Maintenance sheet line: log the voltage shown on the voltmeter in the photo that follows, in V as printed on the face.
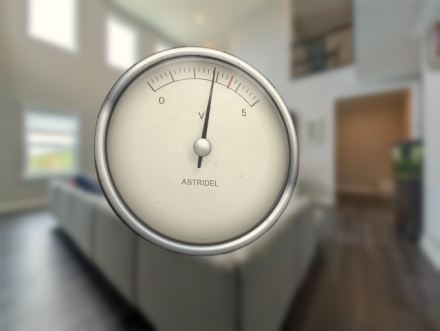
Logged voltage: 2.8 V
